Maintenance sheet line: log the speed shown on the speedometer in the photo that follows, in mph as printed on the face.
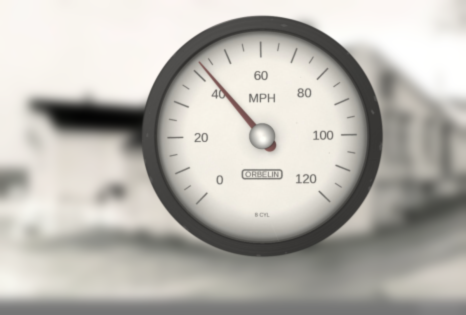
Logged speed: 42.5 mph
